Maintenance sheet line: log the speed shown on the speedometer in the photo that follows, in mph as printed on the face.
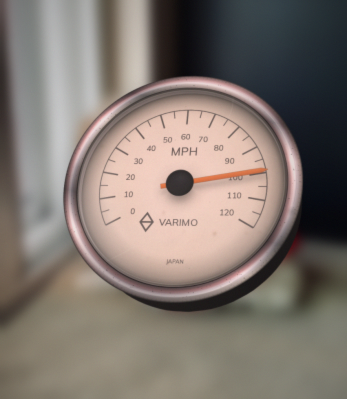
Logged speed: 100 mph
